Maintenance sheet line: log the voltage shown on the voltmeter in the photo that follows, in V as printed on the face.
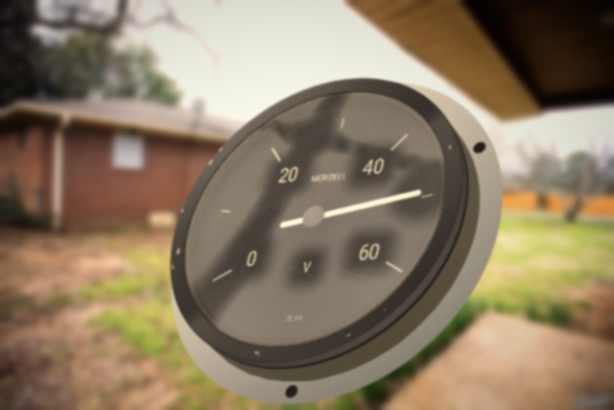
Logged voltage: 50 V
